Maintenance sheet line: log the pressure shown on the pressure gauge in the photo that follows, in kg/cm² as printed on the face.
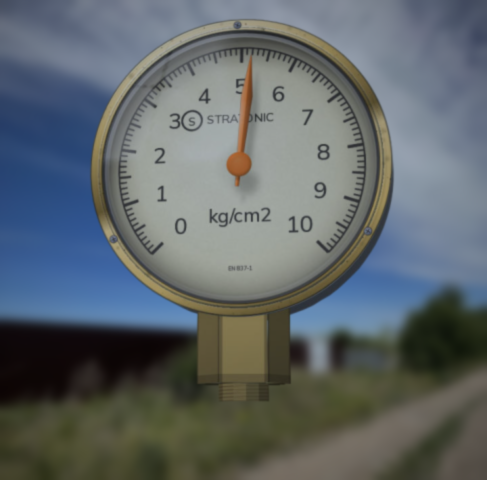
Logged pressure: 5.2 kg/cm²
